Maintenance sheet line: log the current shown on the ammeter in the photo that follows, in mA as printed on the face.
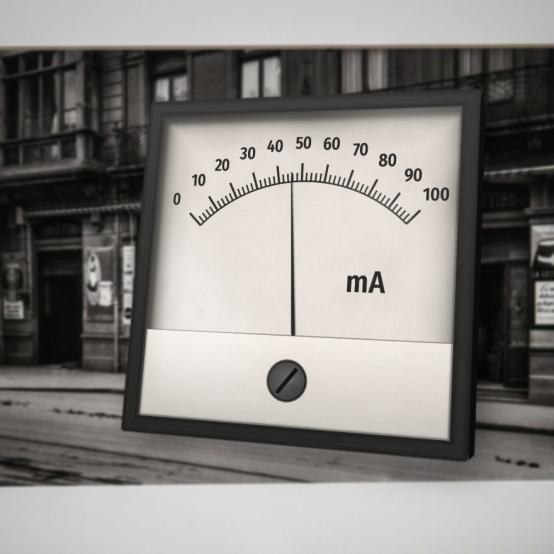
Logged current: 46 mA
